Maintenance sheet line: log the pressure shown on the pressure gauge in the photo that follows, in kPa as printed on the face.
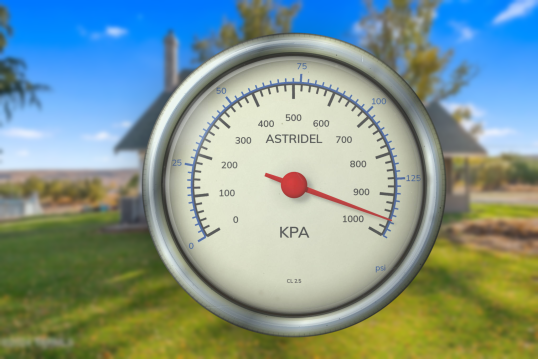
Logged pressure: 960 kPa
